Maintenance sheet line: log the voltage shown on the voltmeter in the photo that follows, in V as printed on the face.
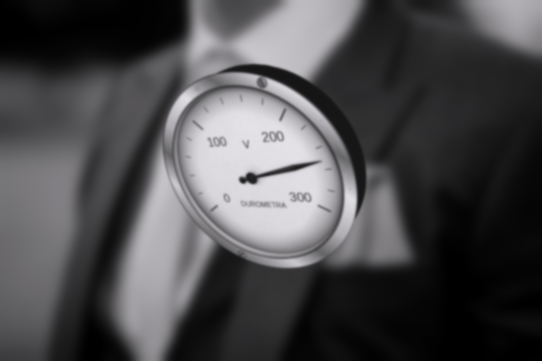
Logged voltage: 250 V
